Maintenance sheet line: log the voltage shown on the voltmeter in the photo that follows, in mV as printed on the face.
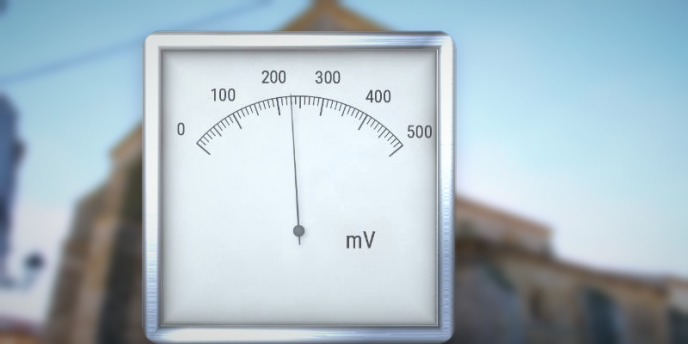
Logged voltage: 230 mV
